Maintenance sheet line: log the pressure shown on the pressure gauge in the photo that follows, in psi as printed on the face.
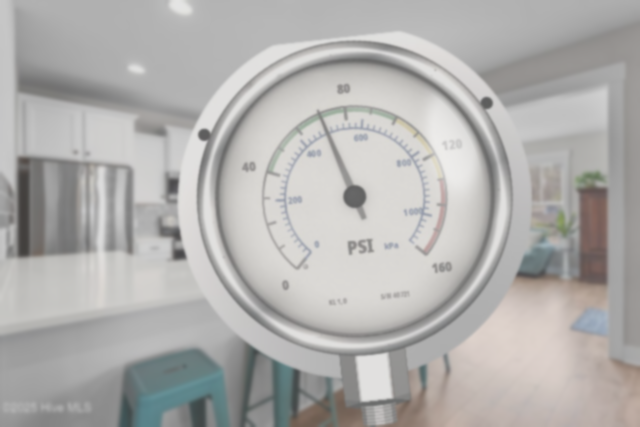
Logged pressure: 70 psi
